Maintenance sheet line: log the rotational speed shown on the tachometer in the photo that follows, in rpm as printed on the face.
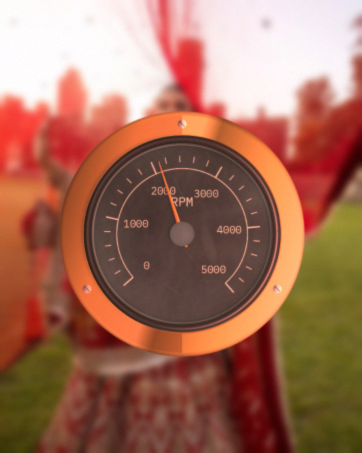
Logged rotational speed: 2100 rpm
